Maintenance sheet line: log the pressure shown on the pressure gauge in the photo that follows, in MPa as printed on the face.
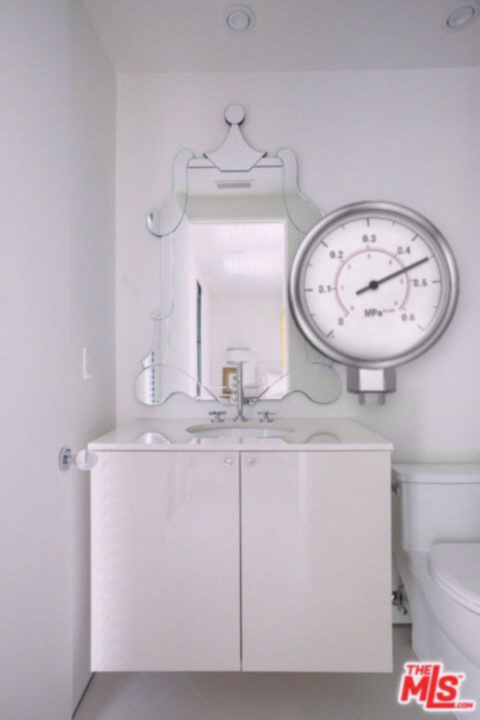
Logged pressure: 0.45 MPa
